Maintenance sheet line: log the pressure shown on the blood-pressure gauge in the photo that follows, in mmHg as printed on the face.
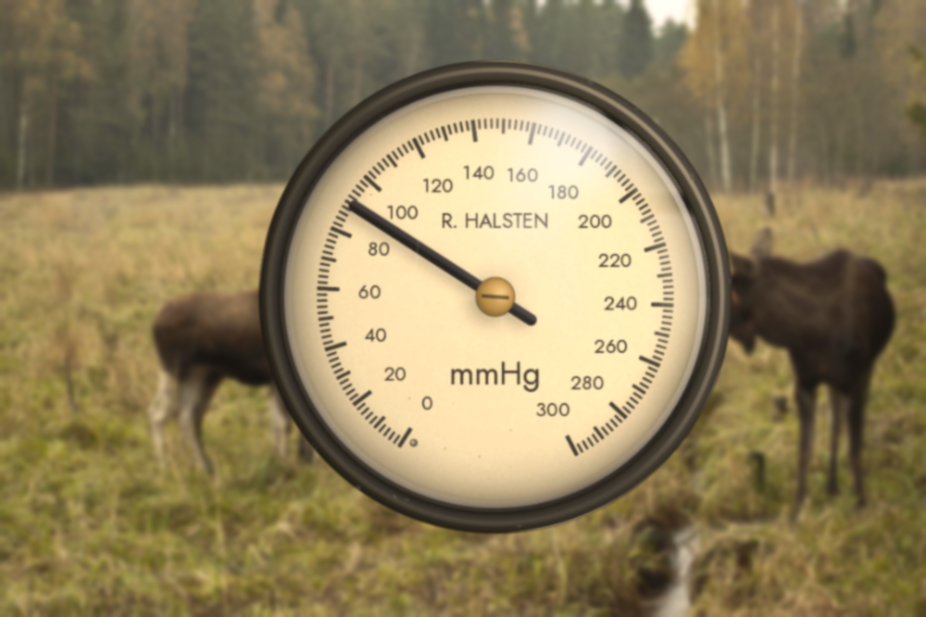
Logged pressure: 90 mmHg
